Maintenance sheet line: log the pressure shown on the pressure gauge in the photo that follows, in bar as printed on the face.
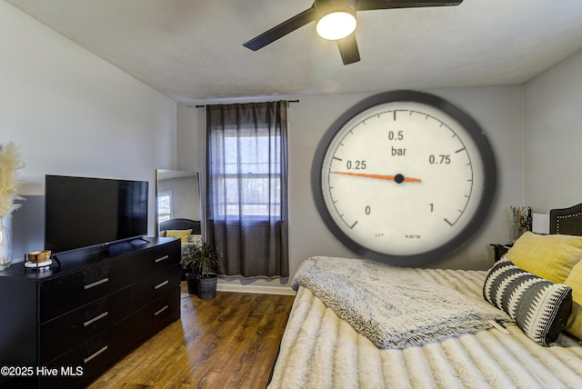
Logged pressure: 0.2 bar
